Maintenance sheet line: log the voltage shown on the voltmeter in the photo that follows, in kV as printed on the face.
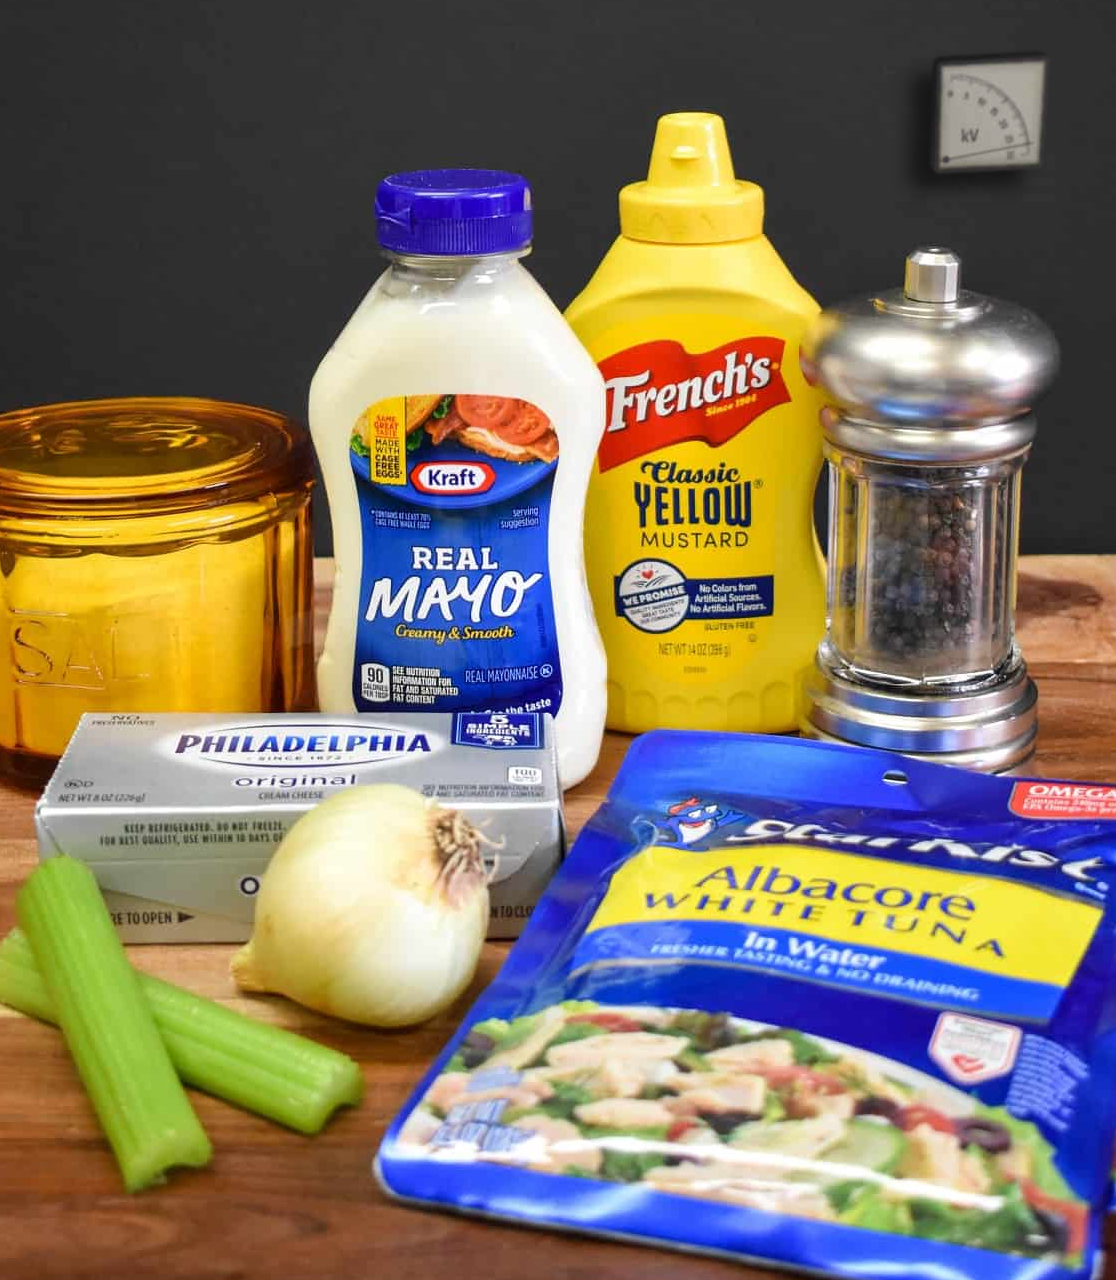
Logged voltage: 27.5 kV
